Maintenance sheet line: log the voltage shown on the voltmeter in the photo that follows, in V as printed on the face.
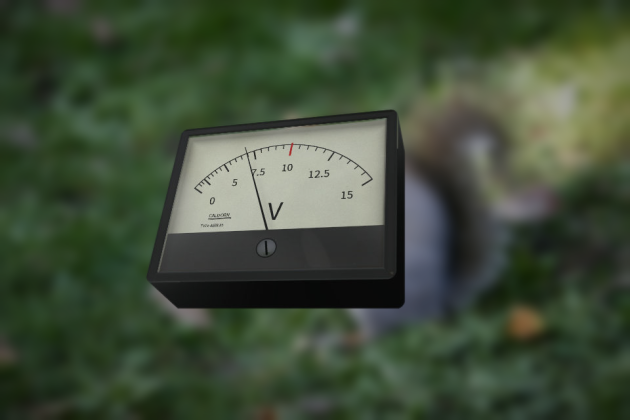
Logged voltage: 7 V
